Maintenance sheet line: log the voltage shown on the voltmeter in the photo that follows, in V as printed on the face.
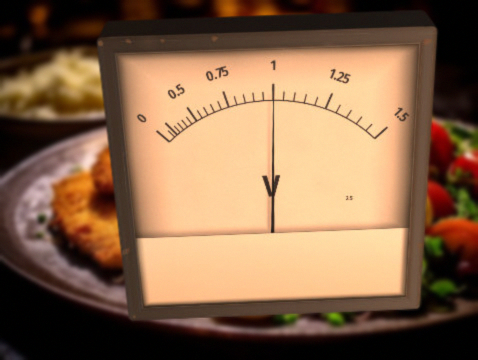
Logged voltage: 1 V
